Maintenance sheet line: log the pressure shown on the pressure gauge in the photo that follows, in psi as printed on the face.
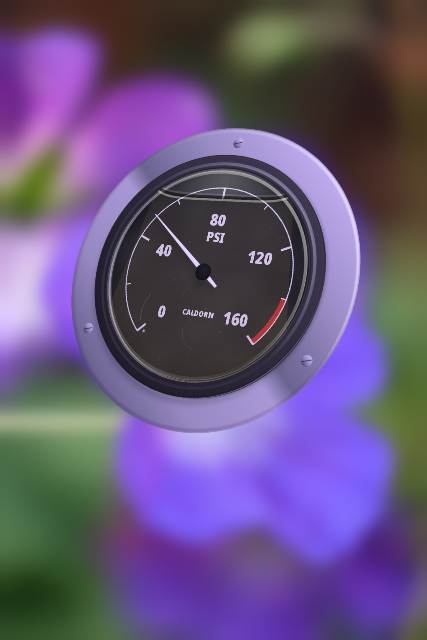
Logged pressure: 50 psi
